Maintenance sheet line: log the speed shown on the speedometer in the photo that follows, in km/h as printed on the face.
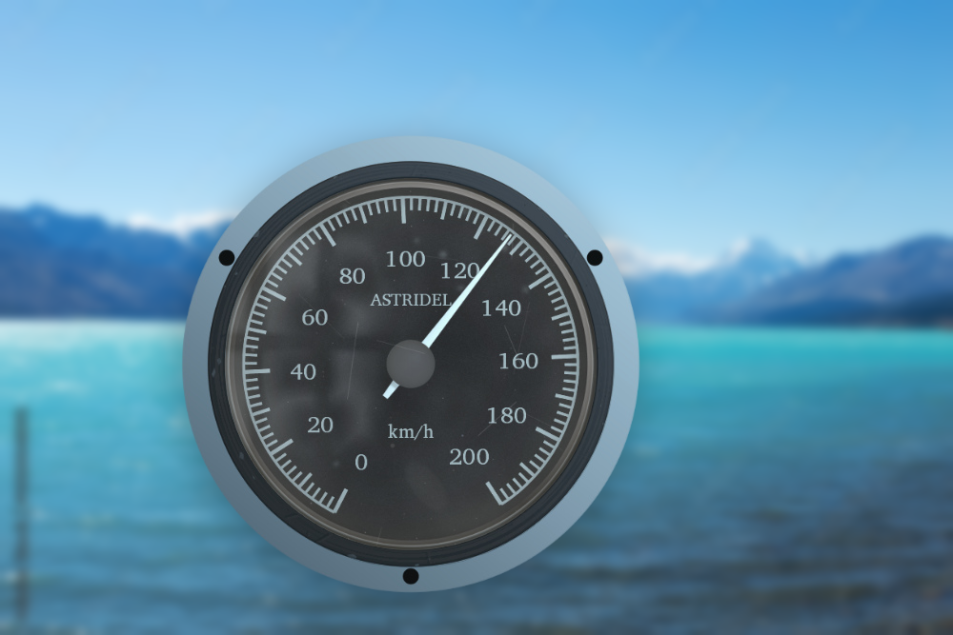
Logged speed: 127 km/h
